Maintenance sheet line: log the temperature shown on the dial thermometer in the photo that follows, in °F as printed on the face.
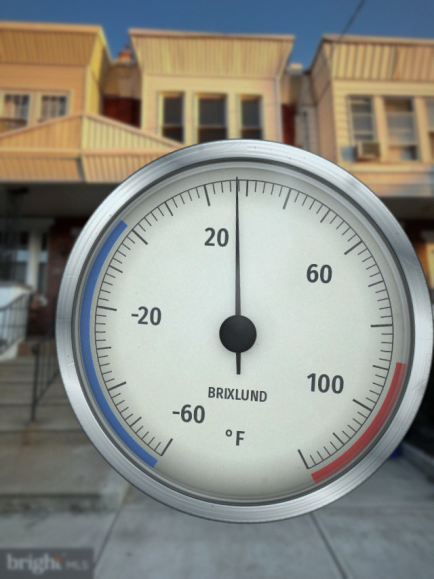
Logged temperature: 28 °F
